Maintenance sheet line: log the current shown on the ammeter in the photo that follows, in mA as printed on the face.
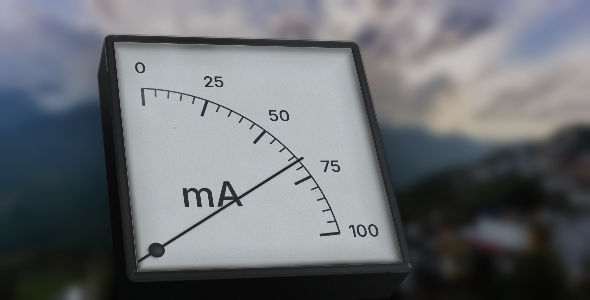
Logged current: 67.5 mA
